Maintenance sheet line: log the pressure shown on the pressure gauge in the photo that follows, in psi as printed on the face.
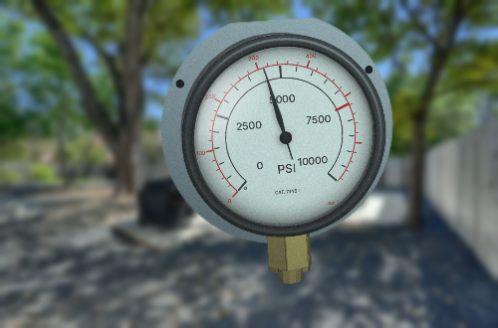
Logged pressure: 4500 psi
